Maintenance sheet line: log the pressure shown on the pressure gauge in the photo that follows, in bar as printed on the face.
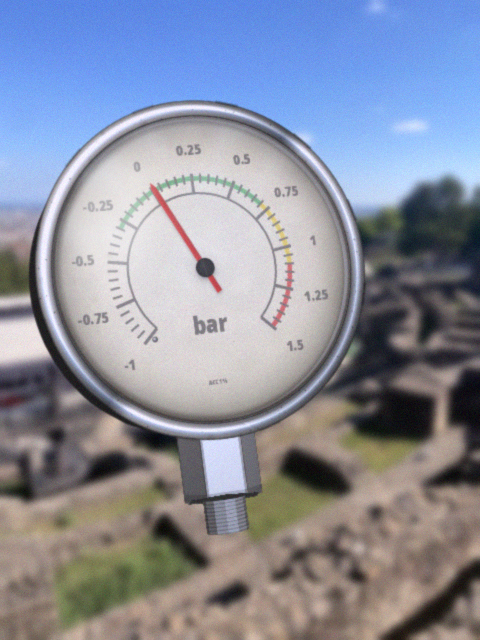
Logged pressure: 0 bar
